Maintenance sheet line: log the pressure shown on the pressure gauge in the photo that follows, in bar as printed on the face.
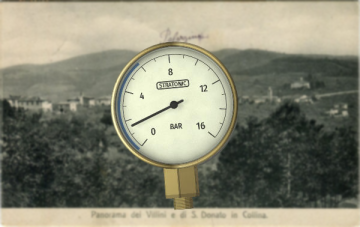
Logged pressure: 1.5 bar
